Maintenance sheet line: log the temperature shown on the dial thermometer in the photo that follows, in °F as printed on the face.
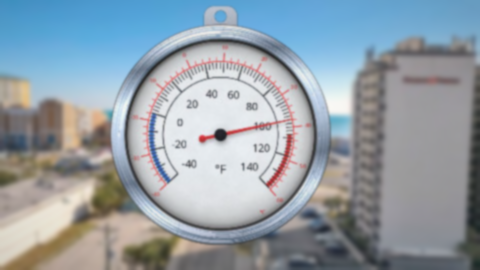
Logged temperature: 100 °F
